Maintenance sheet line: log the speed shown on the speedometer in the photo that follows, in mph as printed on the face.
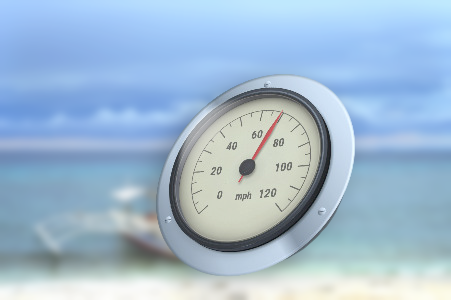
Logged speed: 70 mph
